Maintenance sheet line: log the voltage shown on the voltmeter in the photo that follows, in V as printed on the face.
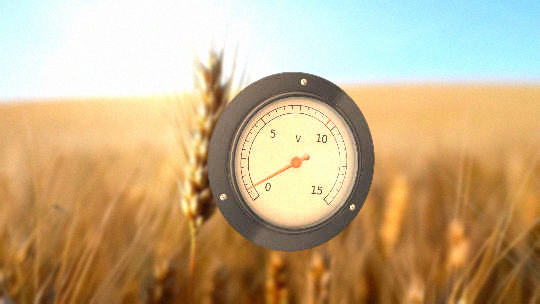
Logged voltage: 0.75 V
